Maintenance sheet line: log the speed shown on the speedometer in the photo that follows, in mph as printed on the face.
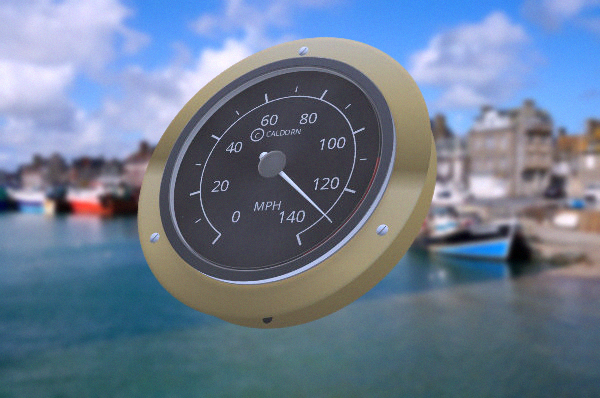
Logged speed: 130 mph
